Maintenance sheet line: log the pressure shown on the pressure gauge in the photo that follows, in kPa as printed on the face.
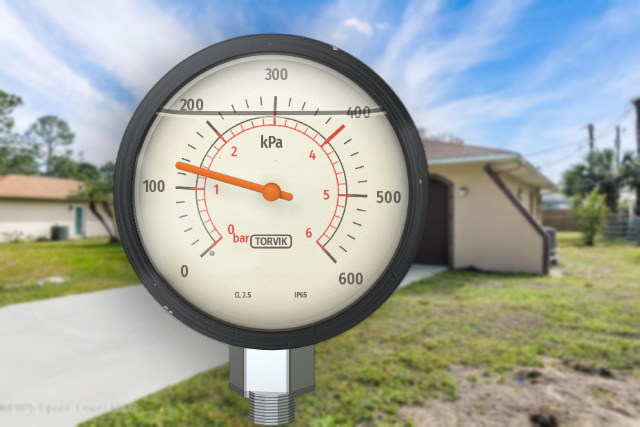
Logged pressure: 130 kPa
